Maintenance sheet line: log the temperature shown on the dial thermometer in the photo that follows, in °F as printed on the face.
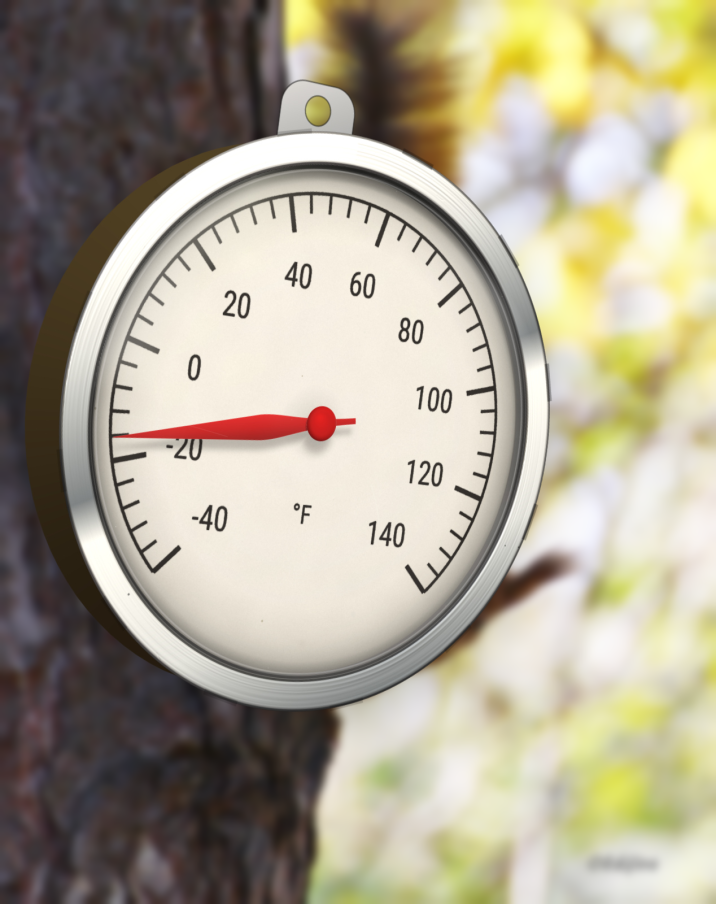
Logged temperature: -16 °F
